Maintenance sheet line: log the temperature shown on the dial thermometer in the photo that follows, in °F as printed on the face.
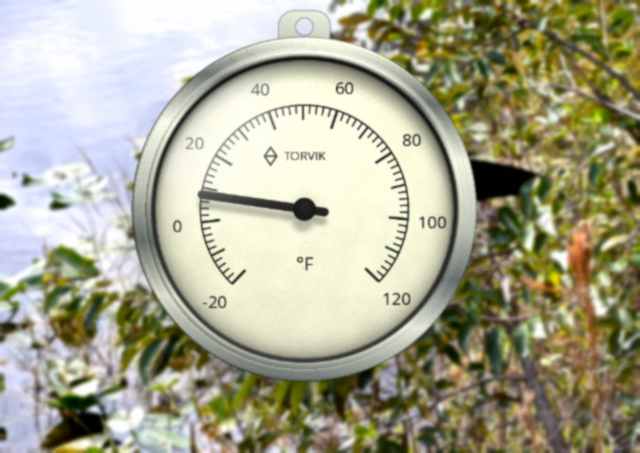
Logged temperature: 8 °F
